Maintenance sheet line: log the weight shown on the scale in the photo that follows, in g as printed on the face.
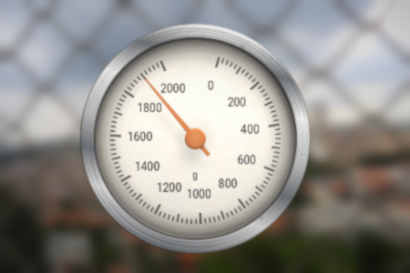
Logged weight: 1900 g
